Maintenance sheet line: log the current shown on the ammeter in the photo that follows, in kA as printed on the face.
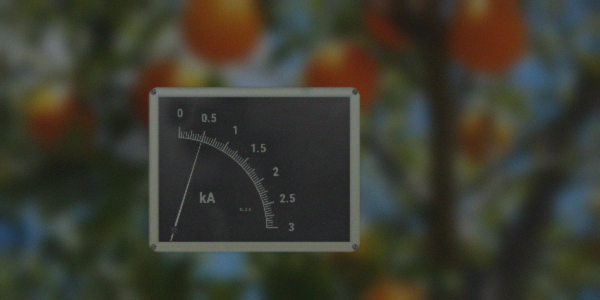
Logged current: 0.5 kA
